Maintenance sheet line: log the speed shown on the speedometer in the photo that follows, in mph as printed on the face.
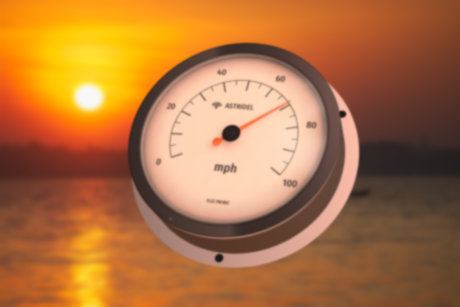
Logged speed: 70 mph
